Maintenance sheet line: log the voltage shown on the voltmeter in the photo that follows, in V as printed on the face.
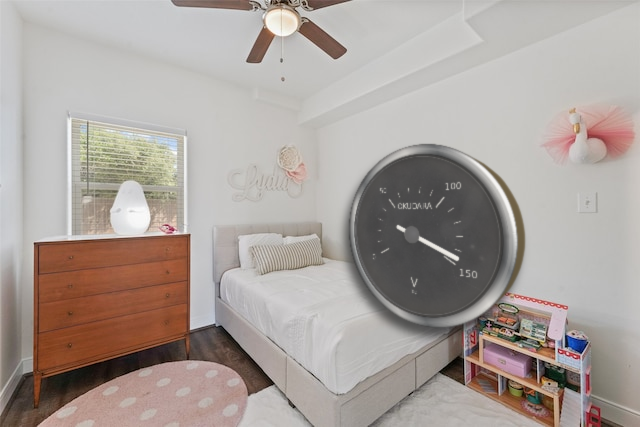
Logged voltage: 145 V
